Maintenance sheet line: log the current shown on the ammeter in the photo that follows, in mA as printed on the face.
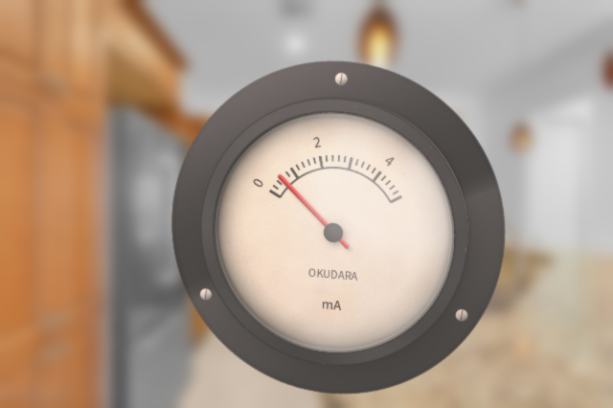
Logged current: 0.6 mA
